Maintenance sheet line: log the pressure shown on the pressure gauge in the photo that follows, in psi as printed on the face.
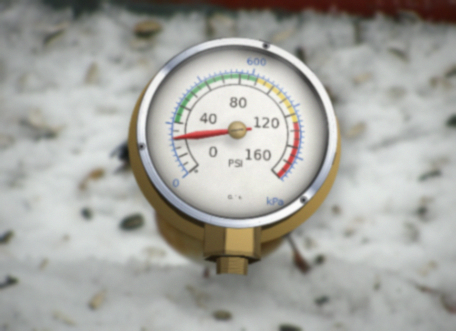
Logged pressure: 20 psi
